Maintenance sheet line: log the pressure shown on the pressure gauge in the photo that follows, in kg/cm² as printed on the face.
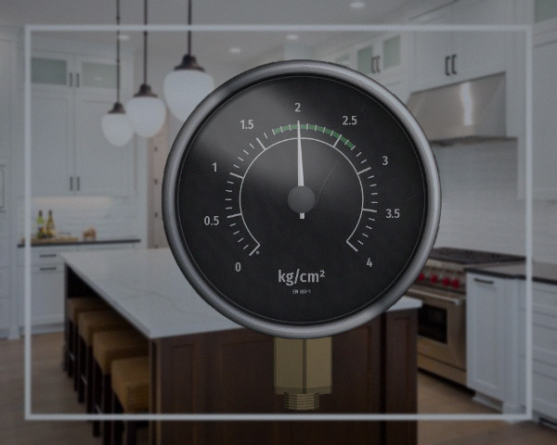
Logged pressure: 2 kg/cm²
